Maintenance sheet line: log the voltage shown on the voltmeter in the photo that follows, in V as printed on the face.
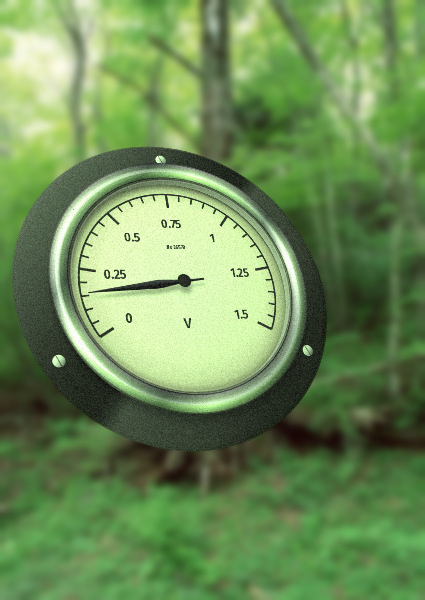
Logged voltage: 0.15 V
